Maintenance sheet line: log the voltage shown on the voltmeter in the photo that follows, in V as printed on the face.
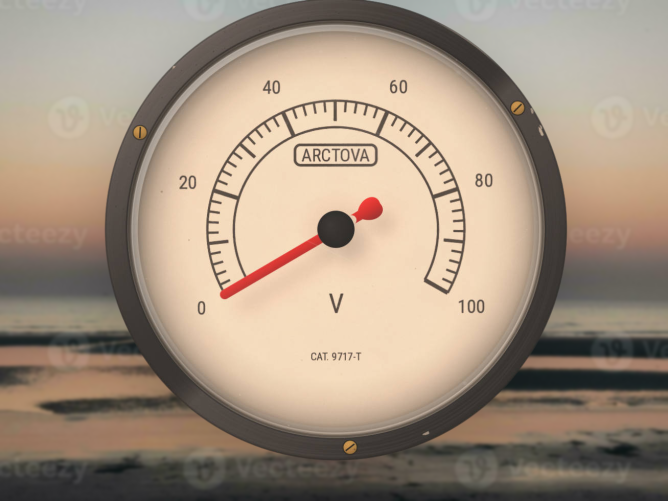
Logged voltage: 0 V
